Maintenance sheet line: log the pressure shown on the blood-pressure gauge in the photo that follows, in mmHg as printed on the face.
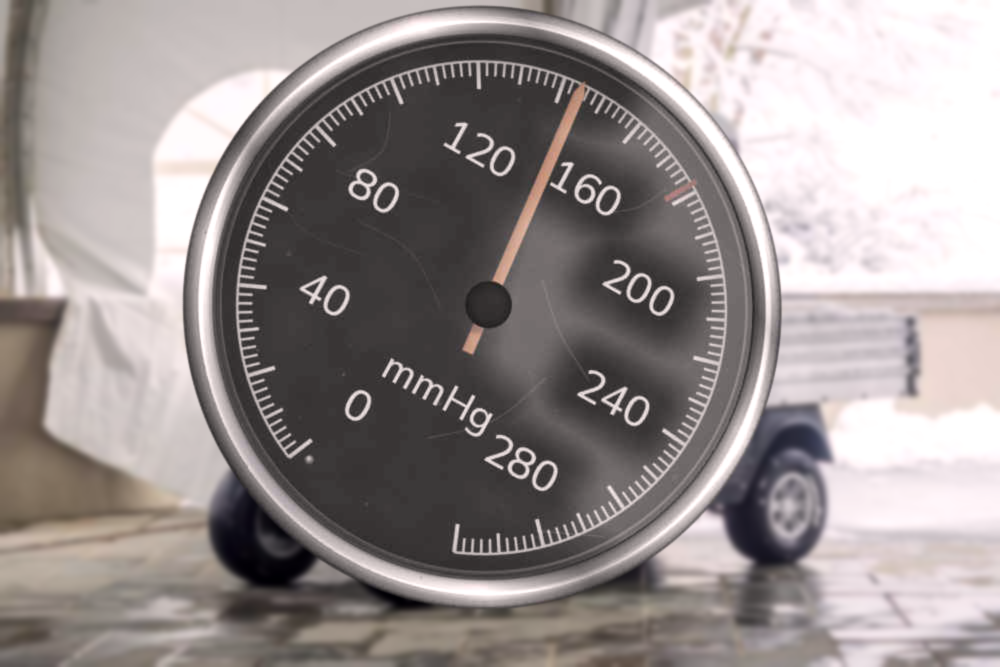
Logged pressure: 144 mmHg
